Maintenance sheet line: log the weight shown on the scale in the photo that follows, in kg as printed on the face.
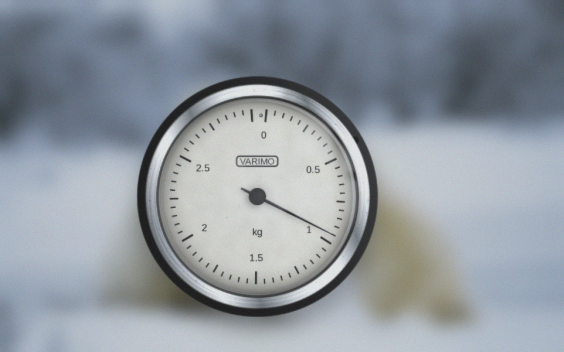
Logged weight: 0.95 kg
